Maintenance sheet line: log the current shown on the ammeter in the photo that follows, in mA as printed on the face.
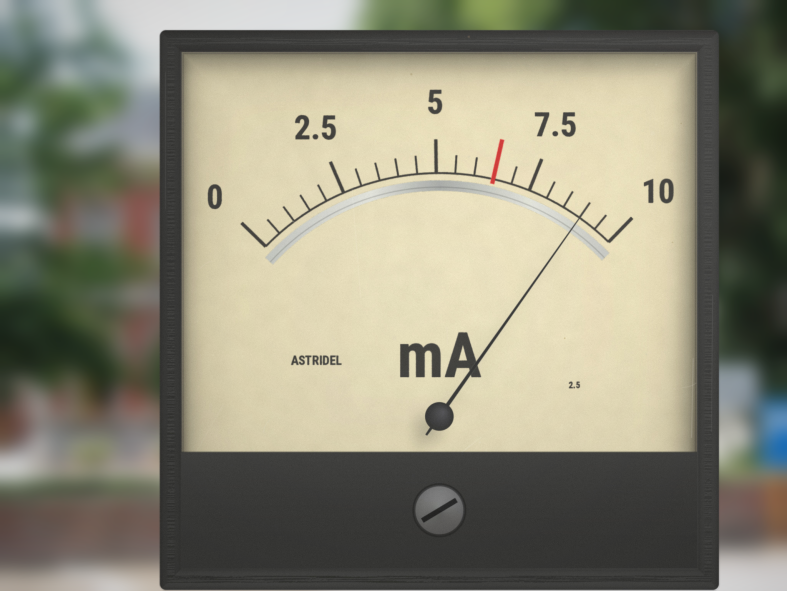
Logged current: 9 mA
